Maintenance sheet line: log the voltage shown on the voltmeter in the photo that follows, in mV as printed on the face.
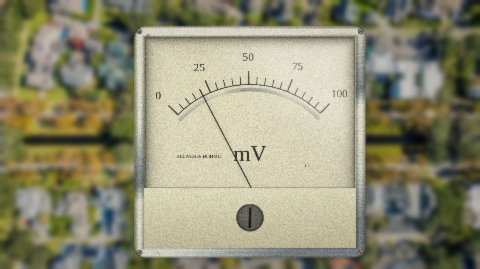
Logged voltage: 20 mV
